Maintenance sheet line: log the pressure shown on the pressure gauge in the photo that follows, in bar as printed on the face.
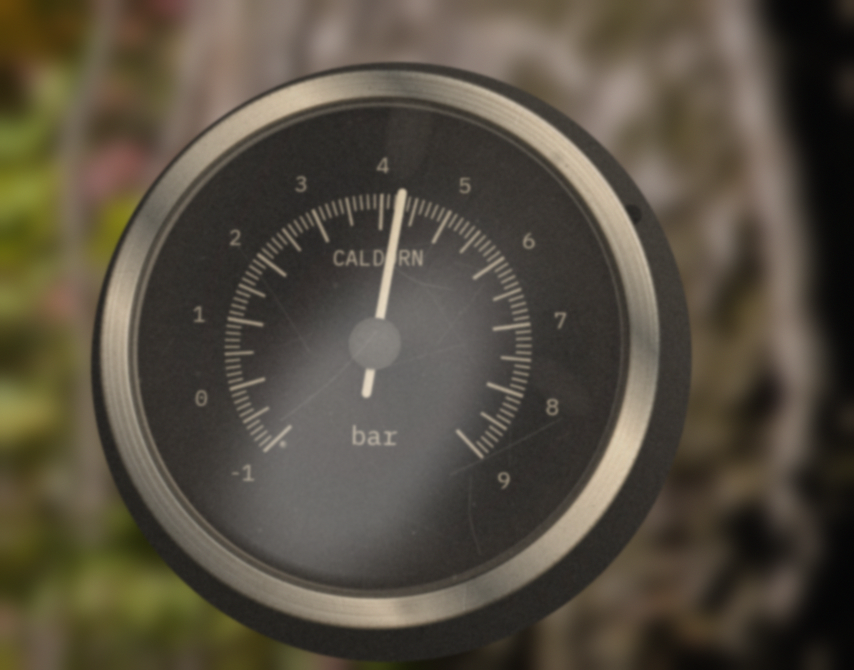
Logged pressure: 4.3 bar
